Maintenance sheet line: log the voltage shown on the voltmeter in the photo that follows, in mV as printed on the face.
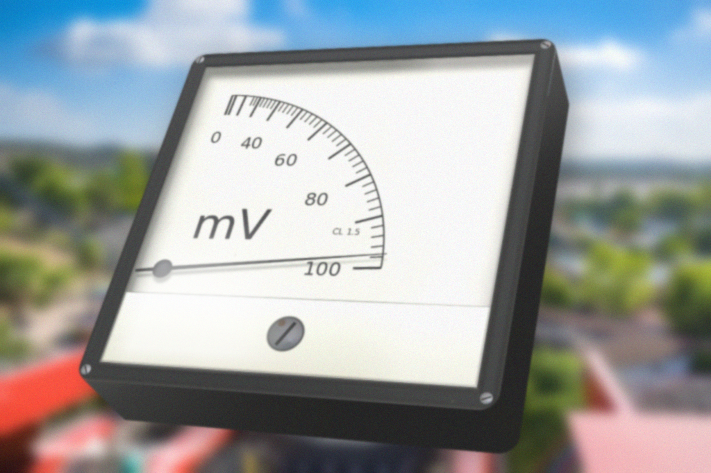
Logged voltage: 98 mV
